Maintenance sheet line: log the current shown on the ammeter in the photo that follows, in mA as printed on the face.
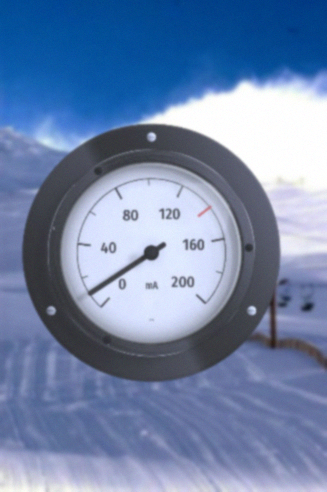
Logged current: 10 mA
